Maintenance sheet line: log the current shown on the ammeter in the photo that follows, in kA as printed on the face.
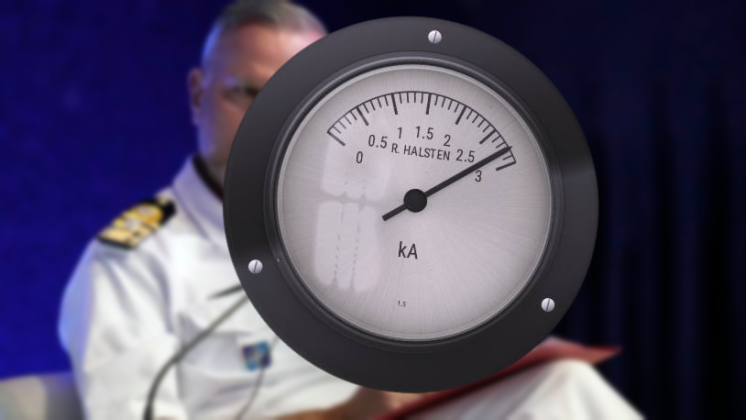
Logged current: 2.8 kA
